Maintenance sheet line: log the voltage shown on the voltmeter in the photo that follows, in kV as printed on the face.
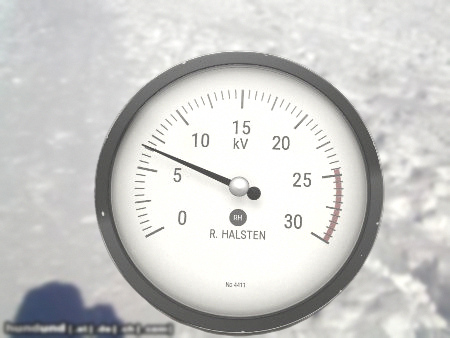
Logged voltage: 6.5 kV
